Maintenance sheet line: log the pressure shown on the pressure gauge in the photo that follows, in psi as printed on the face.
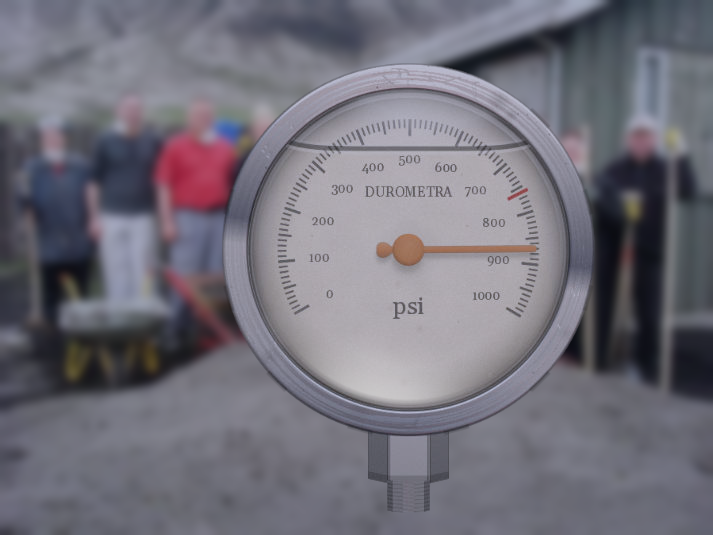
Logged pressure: 870 psi
